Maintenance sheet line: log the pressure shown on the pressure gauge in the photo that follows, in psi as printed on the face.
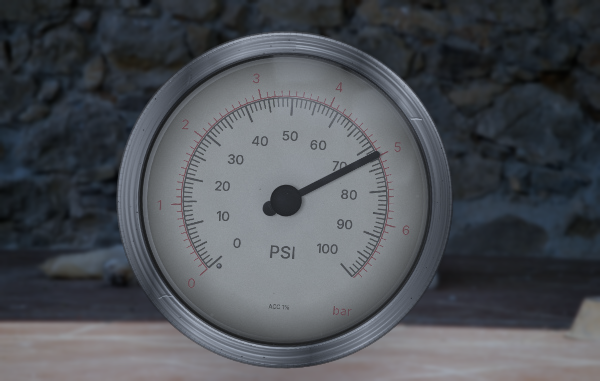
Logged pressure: 72 psi
